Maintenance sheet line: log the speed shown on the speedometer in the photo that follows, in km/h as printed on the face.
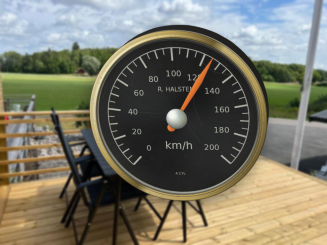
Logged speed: 125 km/h
